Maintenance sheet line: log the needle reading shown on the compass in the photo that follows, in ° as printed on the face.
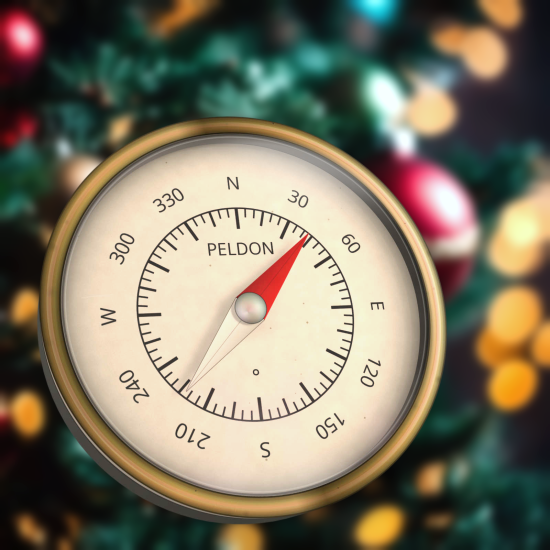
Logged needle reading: 42.5 °
